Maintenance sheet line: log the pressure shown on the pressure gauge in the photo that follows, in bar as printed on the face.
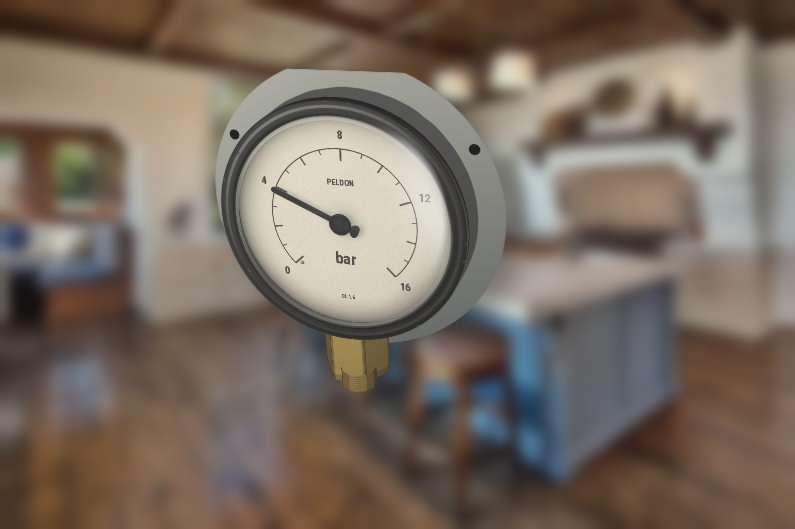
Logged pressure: 4 bar
